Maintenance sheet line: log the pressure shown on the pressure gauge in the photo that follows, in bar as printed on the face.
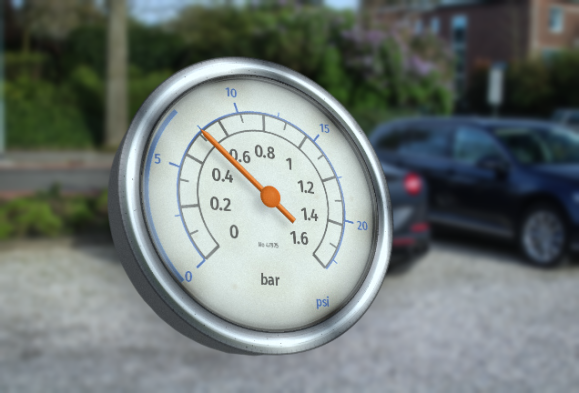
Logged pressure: 0.5 bar
